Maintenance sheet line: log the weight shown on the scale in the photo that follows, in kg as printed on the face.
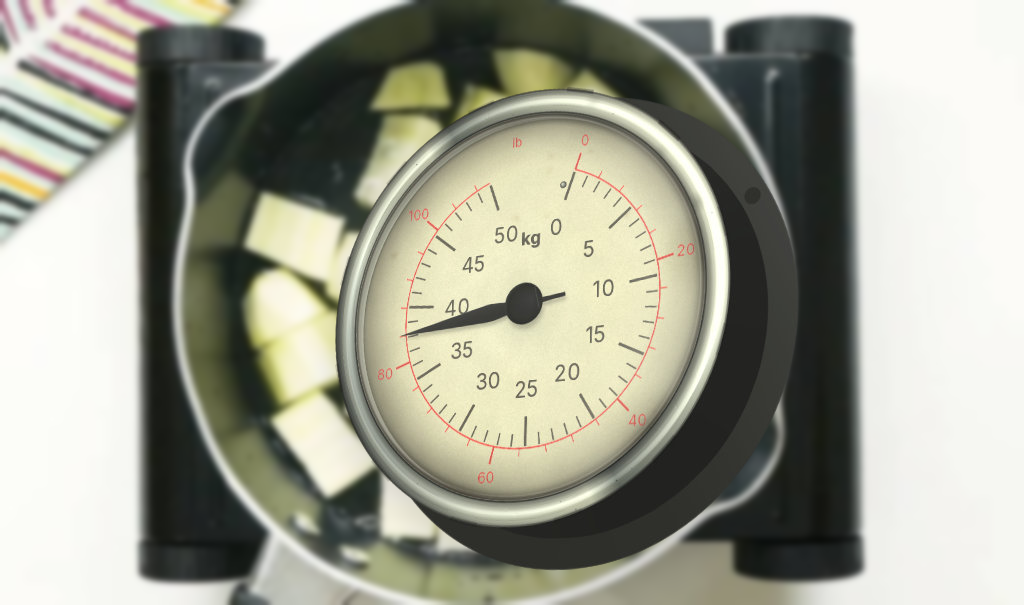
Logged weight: 38 kg
